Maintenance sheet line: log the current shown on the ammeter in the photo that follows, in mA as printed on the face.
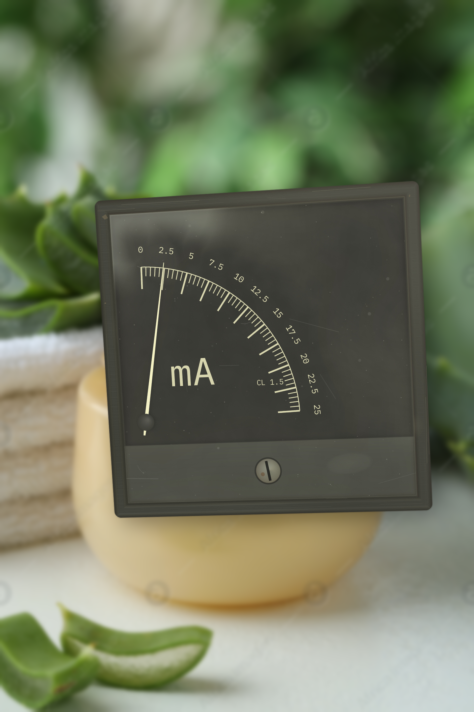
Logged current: 2.5 mA
